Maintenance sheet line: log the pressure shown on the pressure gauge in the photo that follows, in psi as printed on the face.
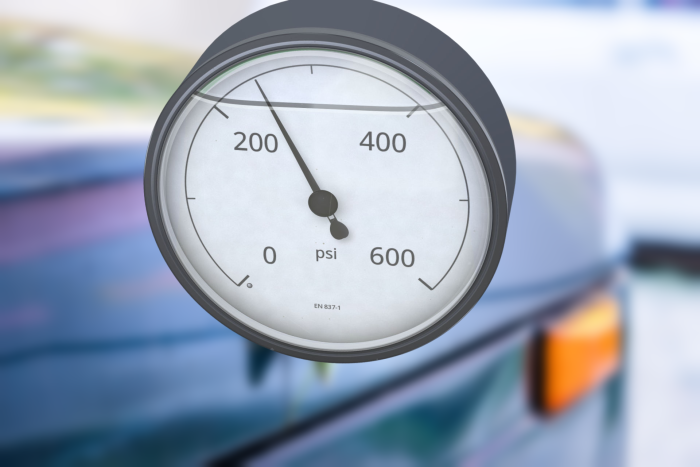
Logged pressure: 250 psi
